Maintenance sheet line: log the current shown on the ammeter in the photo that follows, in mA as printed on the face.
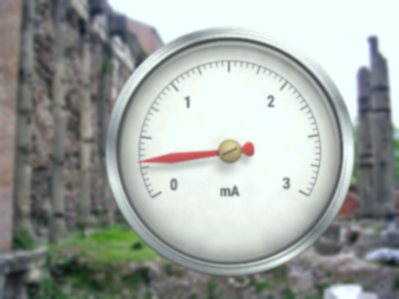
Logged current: 0.3 mA
